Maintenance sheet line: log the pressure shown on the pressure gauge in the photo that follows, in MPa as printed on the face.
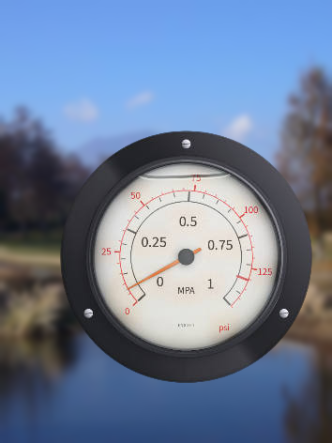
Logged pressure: 0.05 MPa
